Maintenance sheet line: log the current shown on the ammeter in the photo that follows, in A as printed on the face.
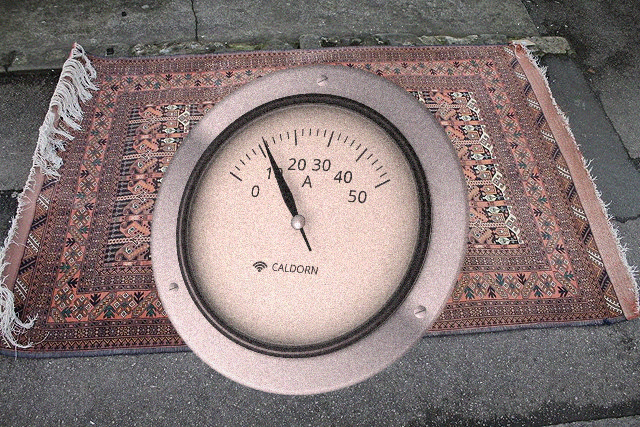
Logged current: 12 A
